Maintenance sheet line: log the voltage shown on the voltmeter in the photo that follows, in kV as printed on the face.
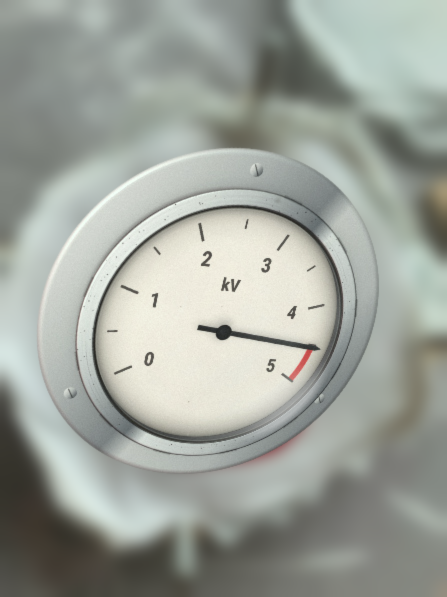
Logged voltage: 4.5 kV
